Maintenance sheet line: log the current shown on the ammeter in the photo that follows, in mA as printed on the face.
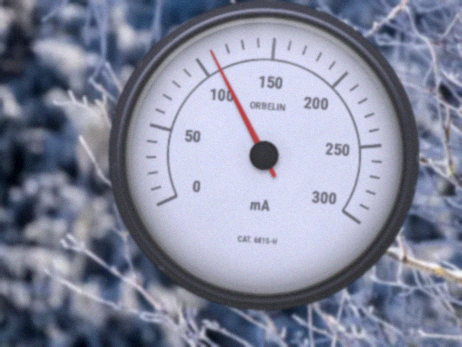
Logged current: 110 mA
